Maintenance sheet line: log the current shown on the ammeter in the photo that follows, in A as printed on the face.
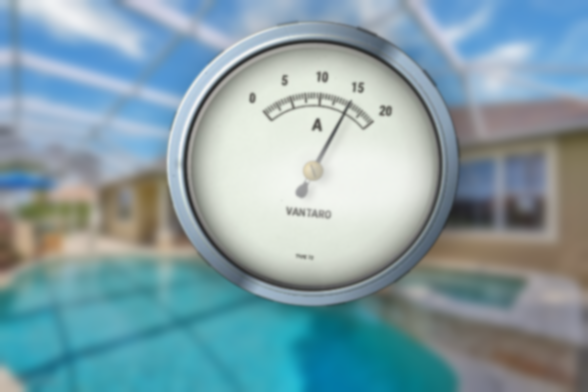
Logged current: 15 A
